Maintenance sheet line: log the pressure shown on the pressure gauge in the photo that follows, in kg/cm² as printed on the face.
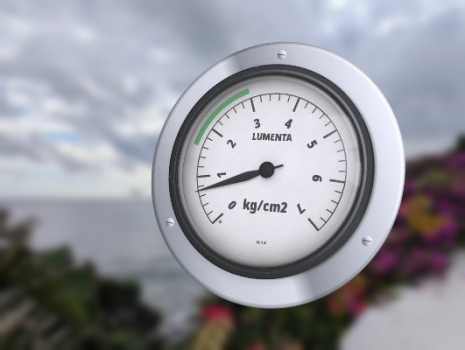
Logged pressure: 0.7 kg/cm²
